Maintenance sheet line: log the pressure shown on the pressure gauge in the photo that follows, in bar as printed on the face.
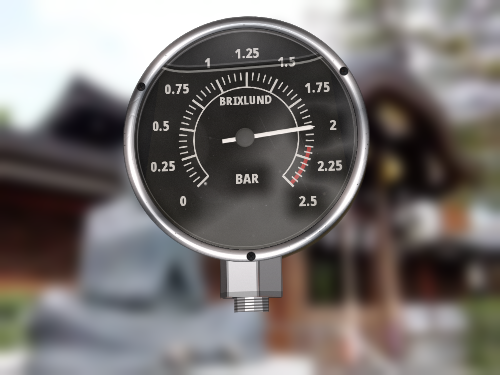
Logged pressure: 2 bar
